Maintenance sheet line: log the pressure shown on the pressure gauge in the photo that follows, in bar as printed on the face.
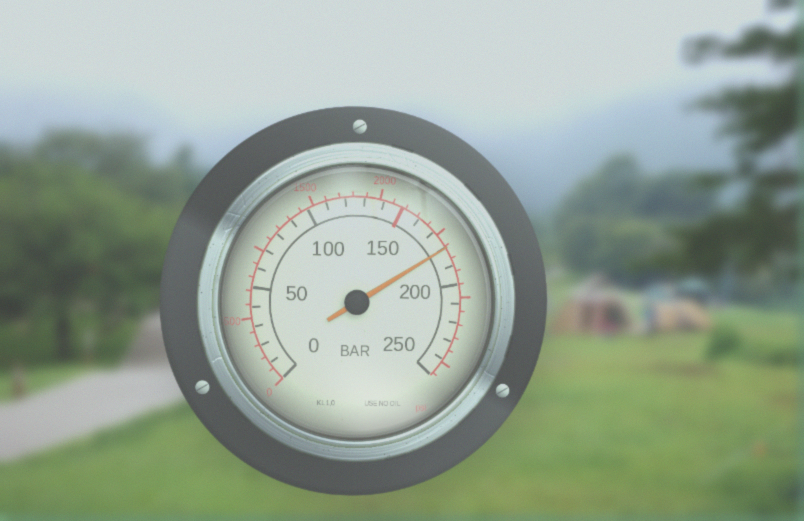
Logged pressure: 180 bar
